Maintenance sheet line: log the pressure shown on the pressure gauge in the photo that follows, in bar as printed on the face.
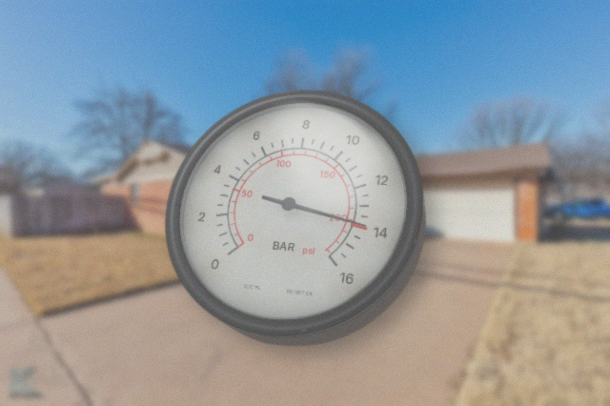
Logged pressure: 14 bar
